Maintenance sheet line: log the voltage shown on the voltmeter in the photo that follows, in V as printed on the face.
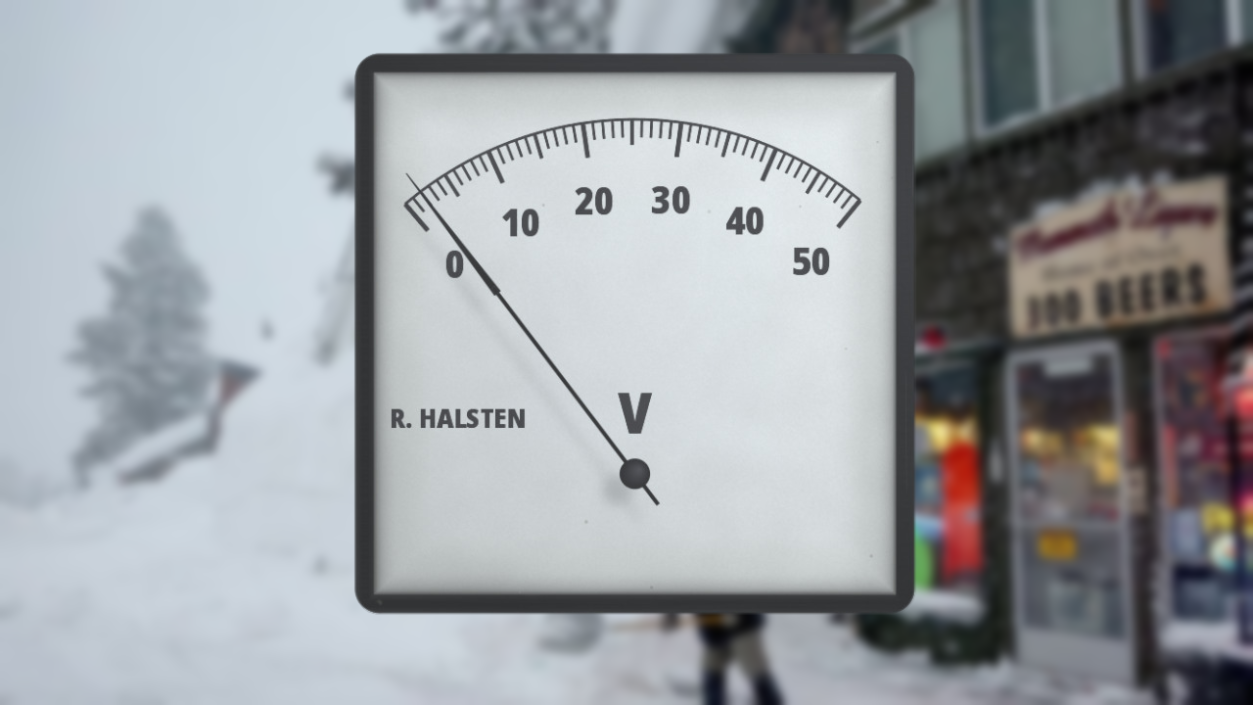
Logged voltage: 2 V
